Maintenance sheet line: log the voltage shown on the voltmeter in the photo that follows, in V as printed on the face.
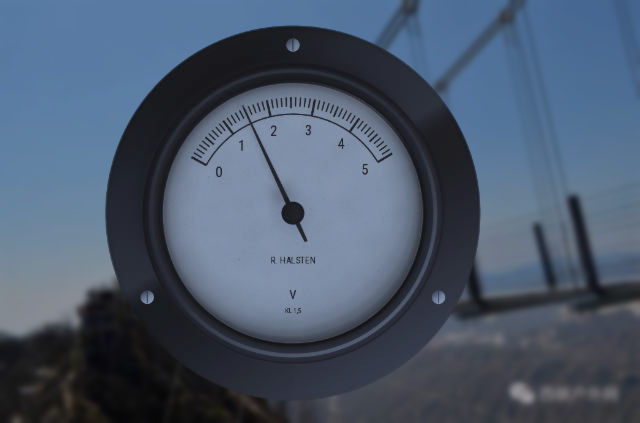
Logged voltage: 1.5 V
